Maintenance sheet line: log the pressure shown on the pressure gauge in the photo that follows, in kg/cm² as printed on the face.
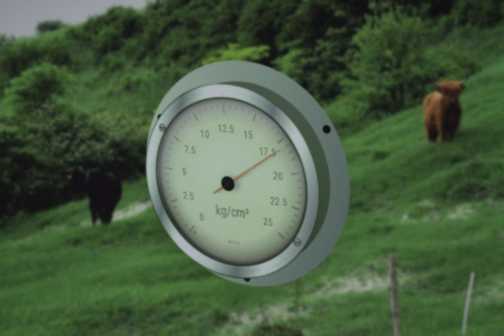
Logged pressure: 18 kg/cm²
